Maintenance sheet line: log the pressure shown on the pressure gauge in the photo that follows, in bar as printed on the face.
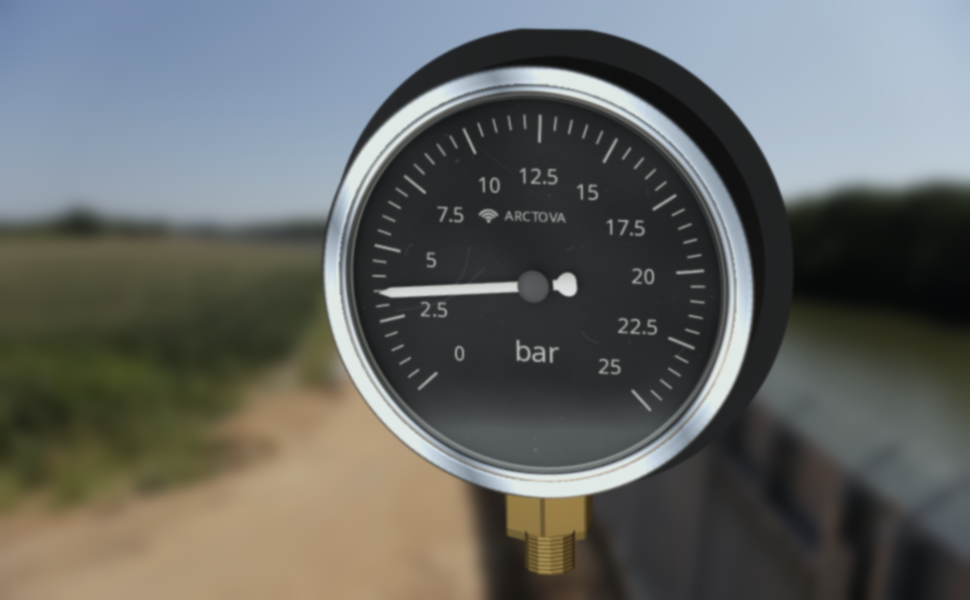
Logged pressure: 3.5 bar
